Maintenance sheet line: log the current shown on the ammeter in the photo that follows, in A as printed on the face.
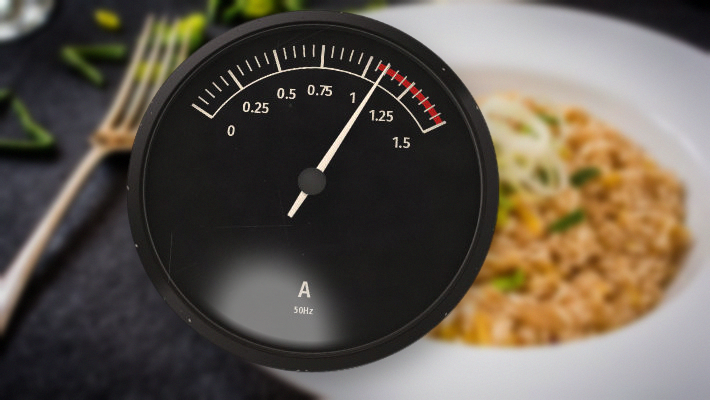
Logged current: 1.1 A
